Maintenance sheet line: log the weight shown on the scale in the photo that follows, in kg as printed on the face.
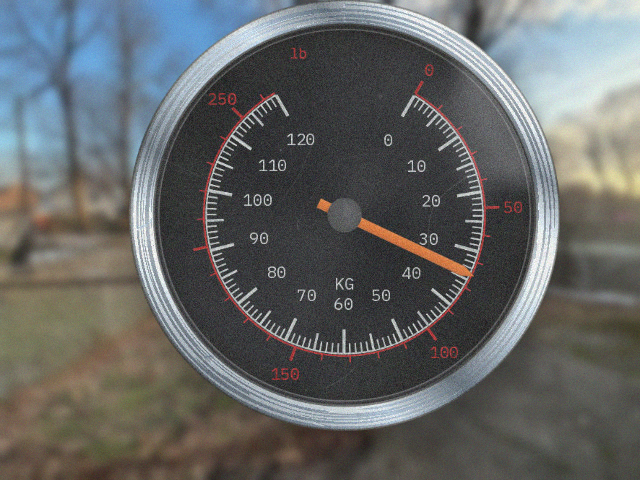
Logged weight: 34 kg
